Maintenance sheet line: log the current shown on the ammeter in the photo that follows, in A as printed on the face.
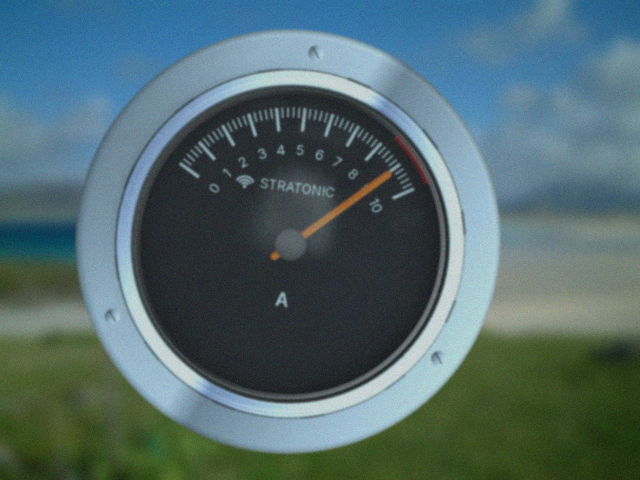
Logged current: 9 A
